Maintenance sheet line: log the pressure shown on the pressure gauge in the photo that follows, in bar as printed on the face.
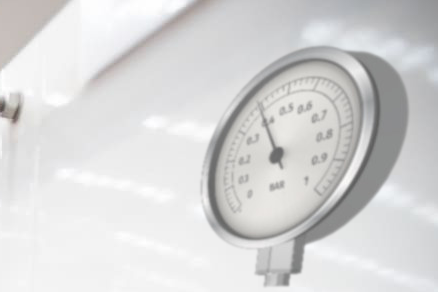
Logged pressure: 0.4 bar
